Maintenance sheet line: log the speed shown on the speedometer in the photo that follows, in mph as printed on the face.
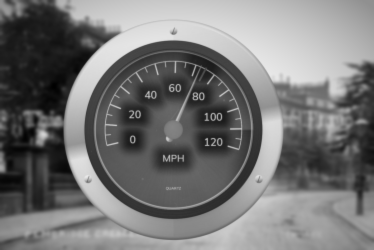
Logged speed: 72.5 mph
